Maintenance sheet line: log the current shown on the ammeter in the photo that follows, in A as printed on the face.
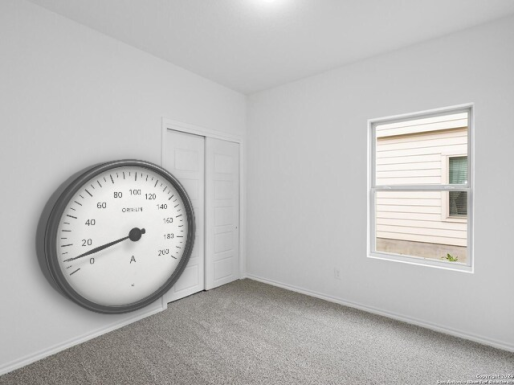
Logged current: 10 A
